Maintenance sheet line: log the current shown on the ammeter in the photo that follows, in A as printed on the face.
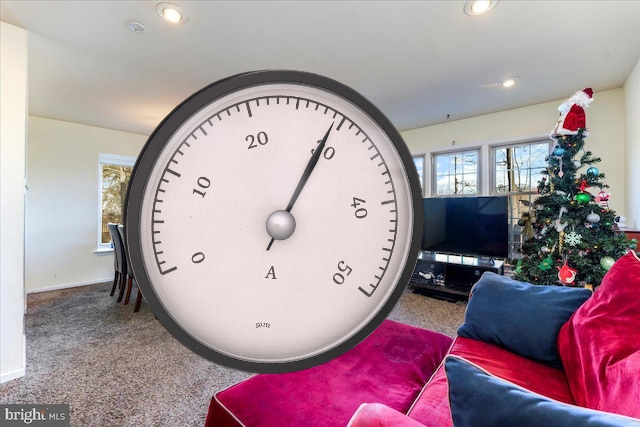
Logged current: 29 A
